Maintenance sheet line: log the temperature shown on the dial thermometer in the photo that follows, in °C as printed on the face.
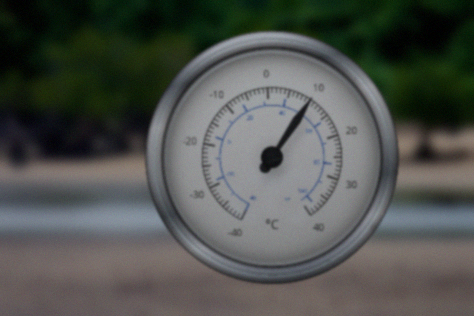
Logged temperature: 10 °C
